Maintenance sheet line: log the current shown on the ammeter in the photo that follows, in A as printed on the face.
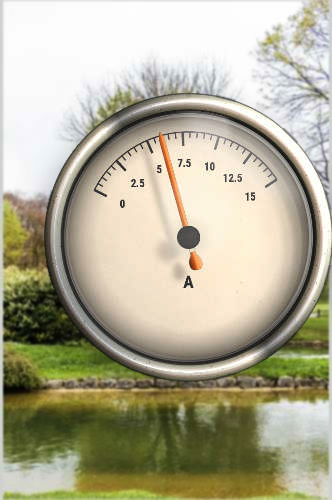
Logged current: 6 A
